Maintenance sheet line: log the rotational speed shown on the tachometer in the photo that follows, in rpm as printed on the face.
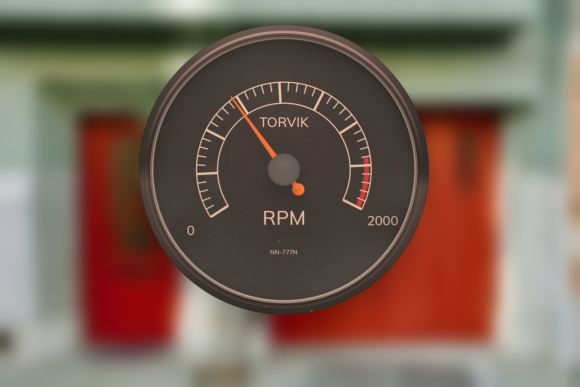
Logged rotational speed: 725 rpm
